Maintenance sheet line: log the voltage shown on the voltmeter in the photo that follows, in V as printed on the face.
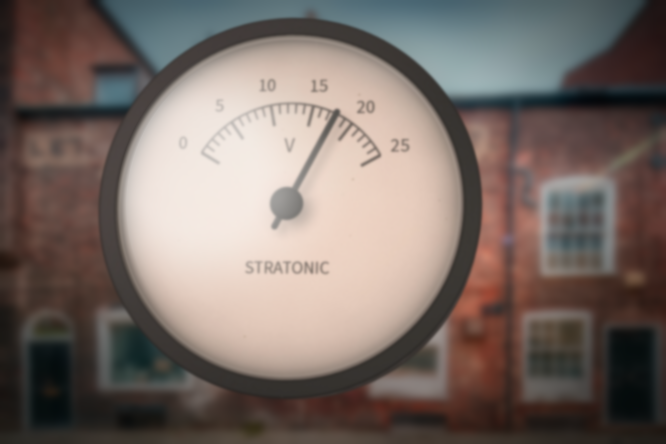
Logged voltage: 18 V
